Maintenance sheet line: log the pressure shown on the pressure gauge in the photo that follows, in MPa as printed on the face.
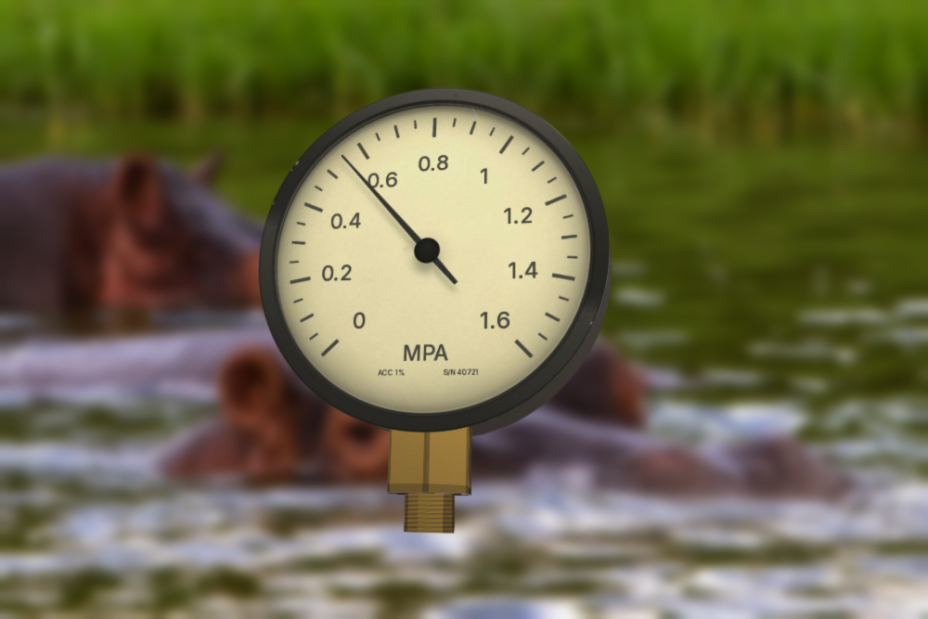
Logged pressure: 0.55 MPa
